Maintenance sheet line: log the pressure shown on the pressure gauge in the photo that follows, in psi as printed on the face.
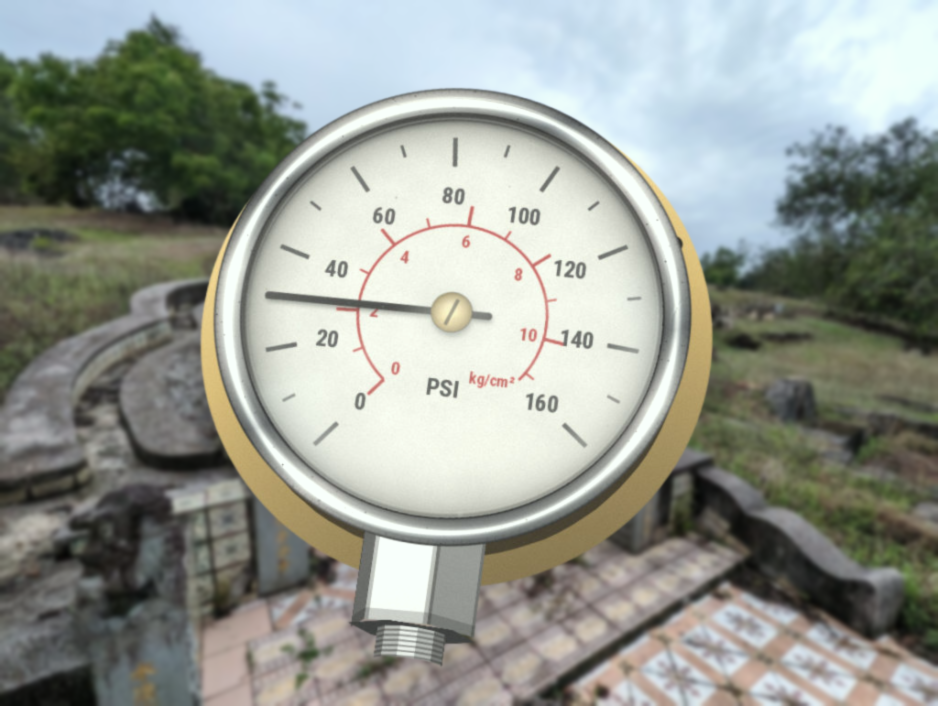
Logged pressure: 30 psi
